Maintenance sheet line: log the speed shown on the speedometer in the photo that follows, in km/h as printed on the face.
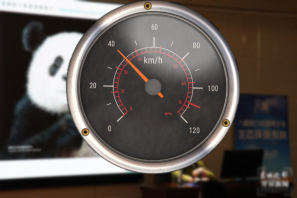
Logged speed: 40 km/h
